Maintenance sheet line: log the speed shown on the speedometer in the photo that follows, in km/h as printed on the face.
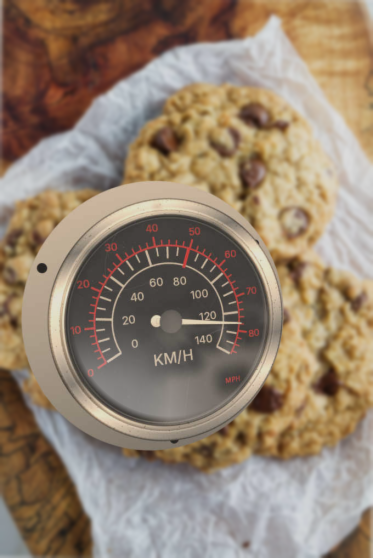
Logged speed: 125 km/h
